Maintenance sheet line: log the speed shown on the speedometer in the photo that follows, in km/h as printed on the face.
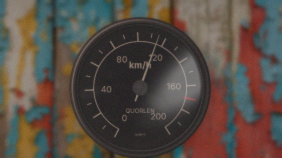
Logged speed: 115 km/h
